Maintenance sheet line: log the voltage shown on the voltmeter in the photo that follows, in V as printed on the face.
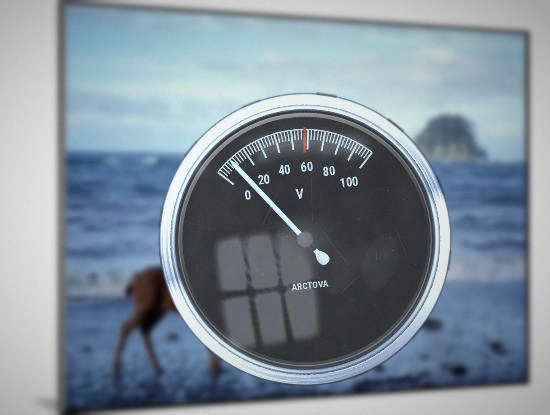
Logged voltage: 10 V
